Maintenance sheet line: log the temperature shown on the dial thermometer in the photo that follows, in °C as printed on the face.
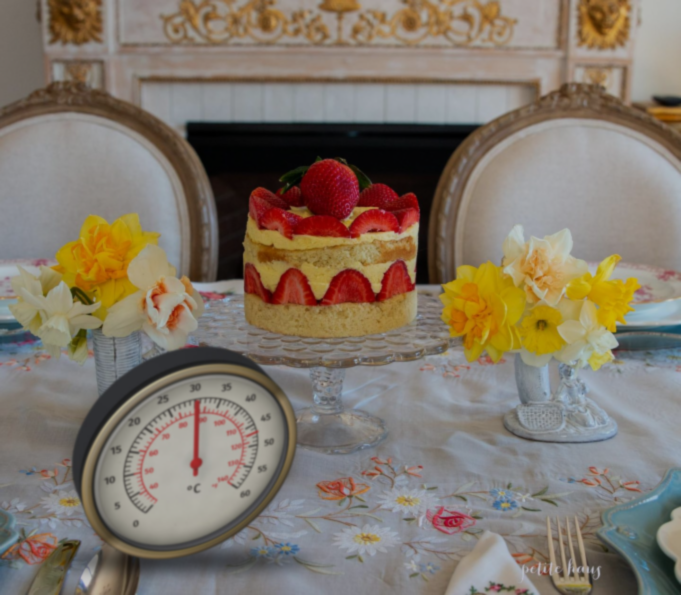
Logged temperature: 30 °C
